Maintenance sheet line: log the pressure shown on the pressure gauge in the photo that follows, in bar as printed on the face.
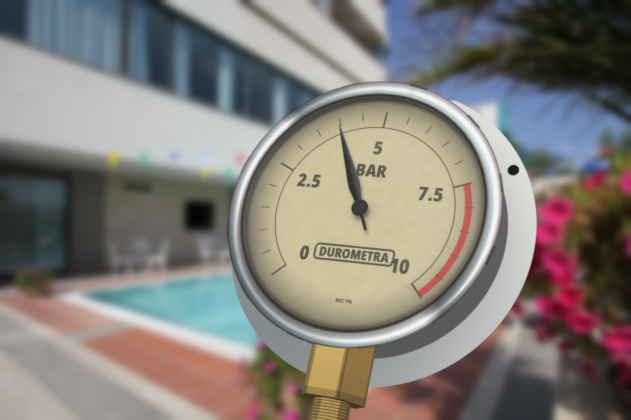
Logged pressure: 4 bar
